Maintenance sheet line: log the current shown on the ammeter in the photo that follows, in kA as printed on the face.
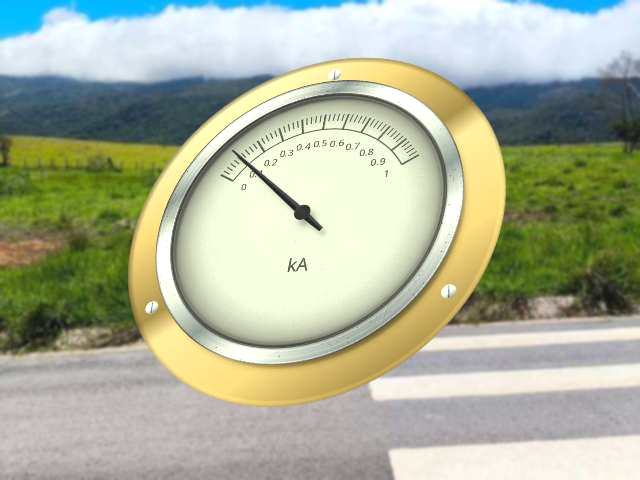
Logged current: 0.1 kA
